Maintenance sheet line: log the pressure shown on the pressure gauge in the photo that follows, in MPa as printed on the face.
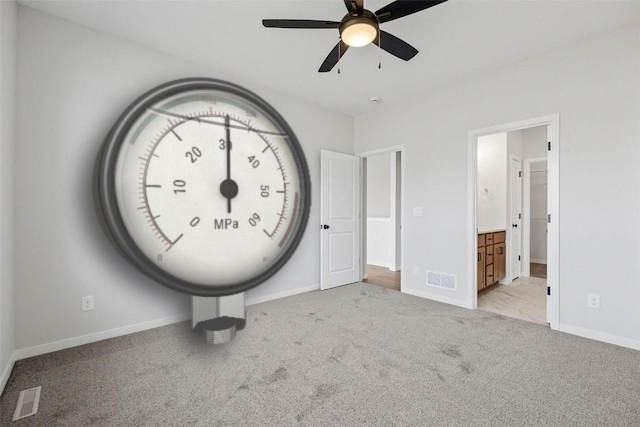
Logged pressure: 30 MPa
